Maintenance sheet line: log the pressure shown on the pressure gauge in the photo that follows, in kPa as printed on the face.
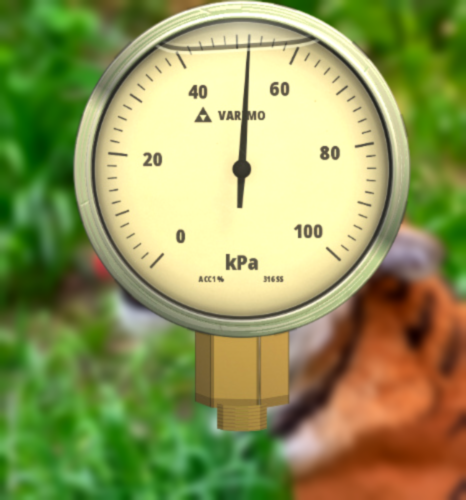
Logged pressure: 52 kPa
